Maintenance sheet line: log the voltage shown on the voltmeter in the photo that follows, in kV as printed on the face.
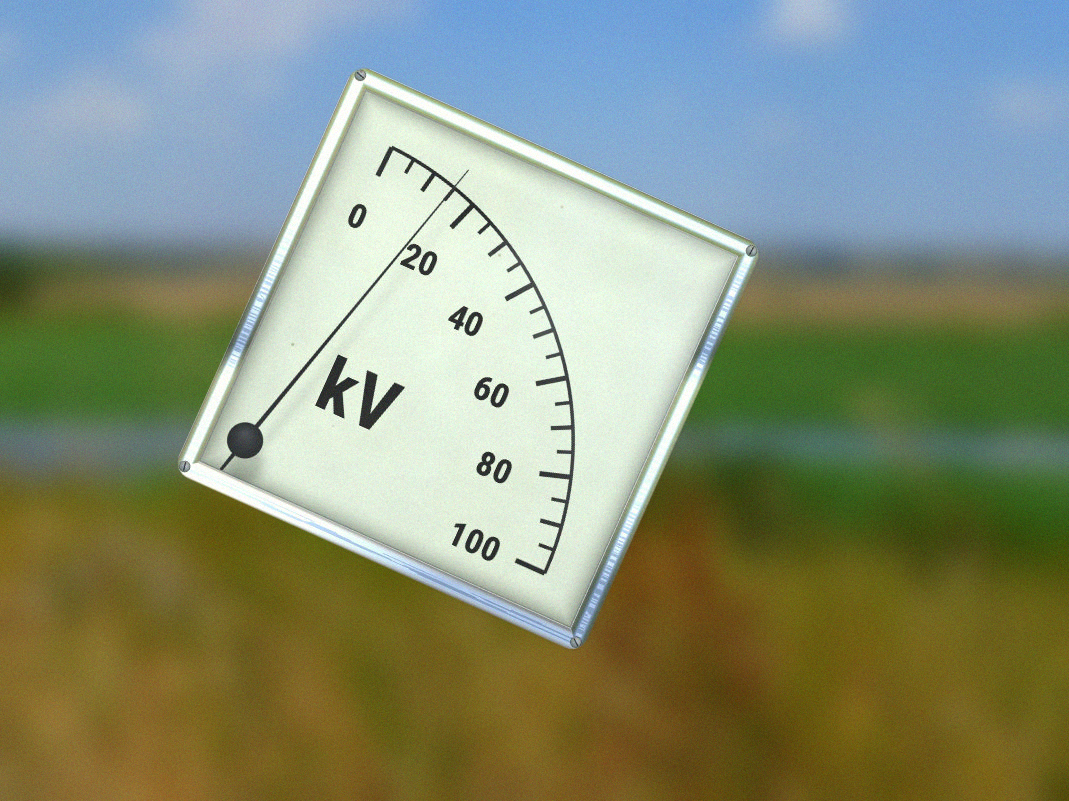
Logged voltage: 15 kV
